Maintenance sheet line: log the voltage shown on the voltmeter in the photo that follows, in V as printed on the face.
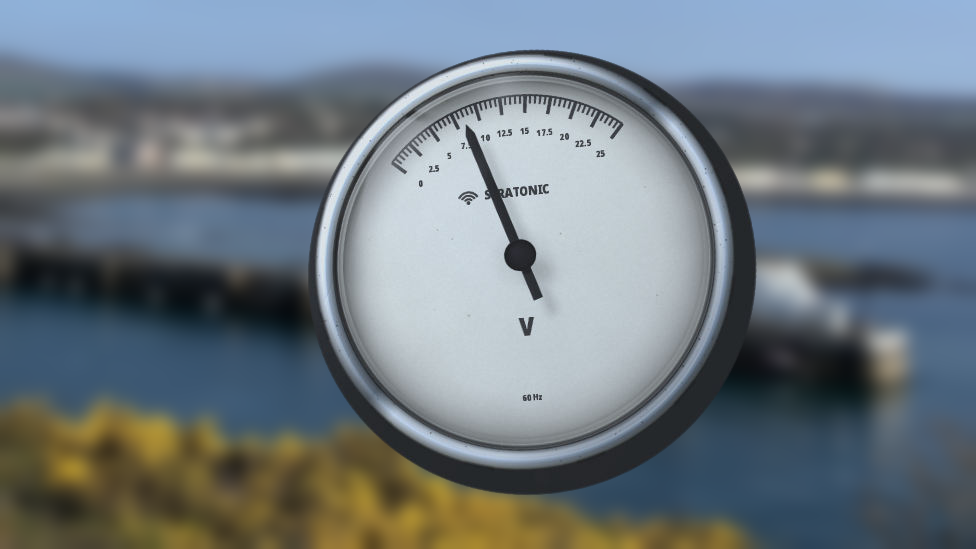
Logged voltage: 8.5 V
